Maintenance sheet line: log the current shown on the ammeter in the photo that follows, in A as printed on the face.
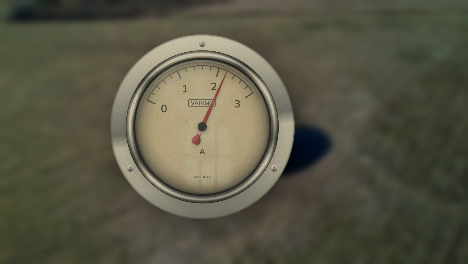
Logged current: 2.2 A
